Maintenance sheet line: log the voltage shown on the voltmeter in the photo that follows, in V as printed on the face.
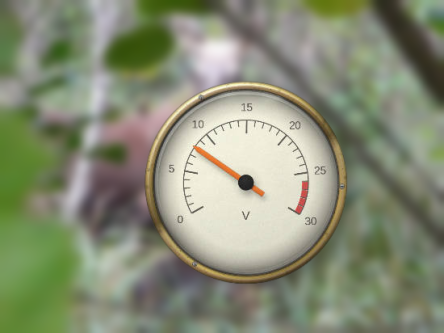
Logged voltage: 8 V
